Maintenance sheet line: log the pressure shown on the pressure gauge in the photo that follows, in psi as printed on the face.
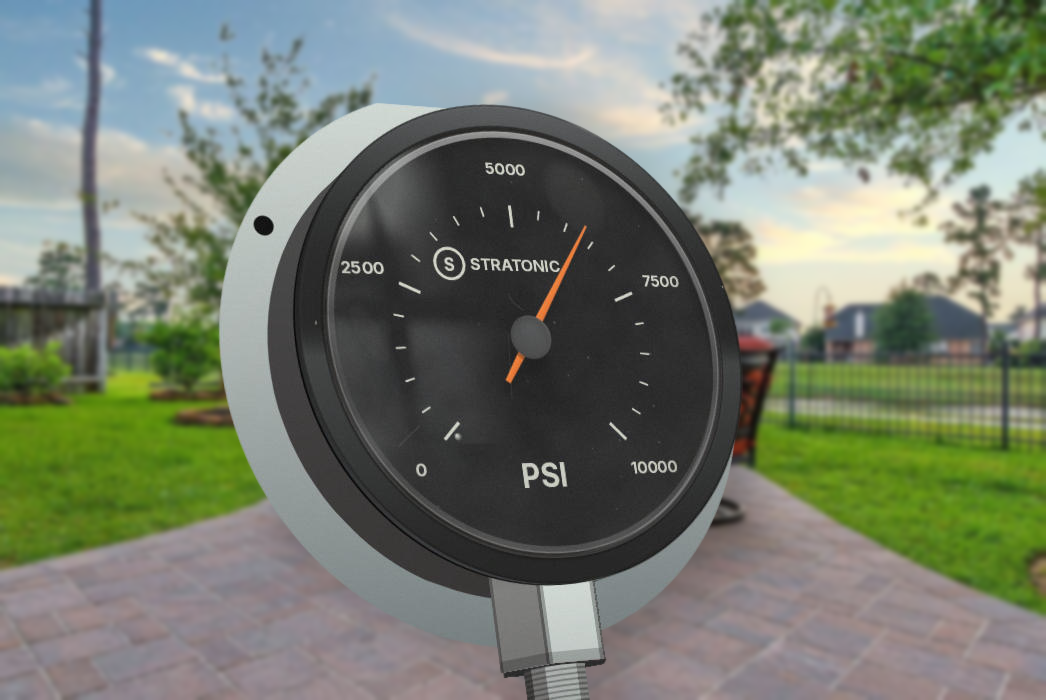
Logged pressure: 6250 psi
